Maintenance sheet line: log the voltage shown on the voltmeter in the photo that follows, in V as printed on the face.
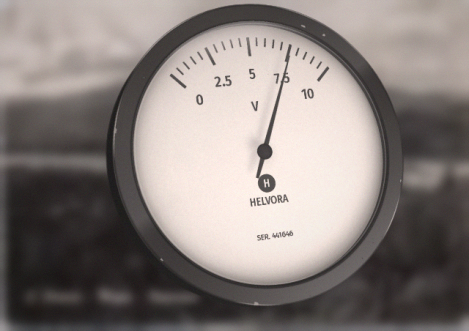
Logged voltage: 7.5 V
